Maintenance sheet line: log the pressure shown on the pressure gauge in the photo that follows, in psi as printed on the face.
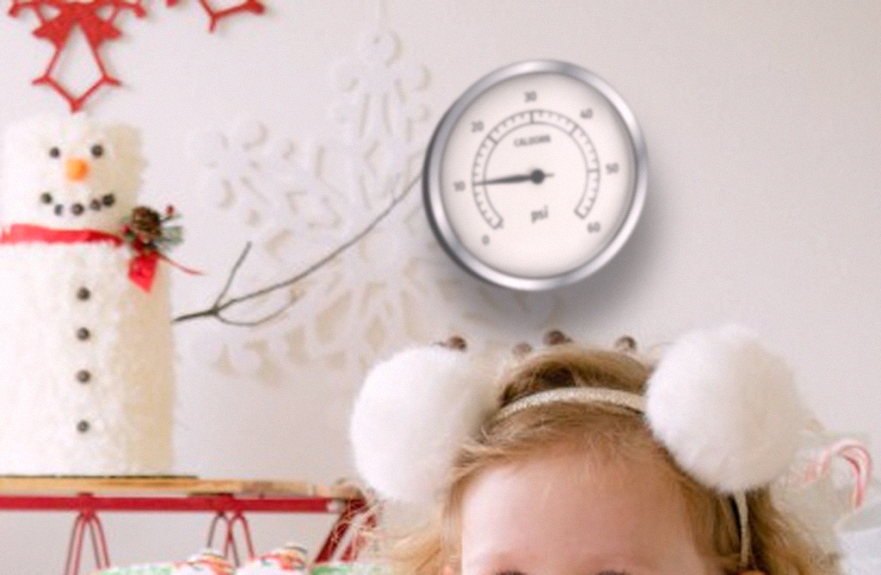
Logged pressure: 10 psi
